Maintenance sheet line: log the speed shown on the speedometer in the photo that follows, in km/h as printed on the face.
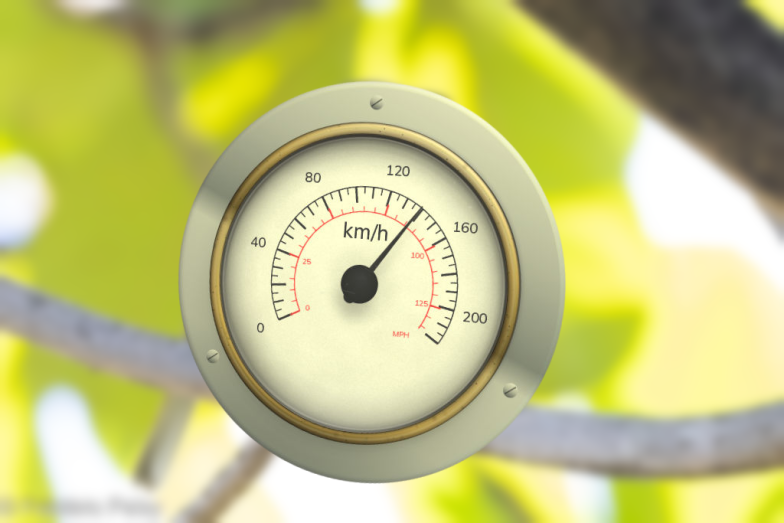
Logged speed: 140 km/h
